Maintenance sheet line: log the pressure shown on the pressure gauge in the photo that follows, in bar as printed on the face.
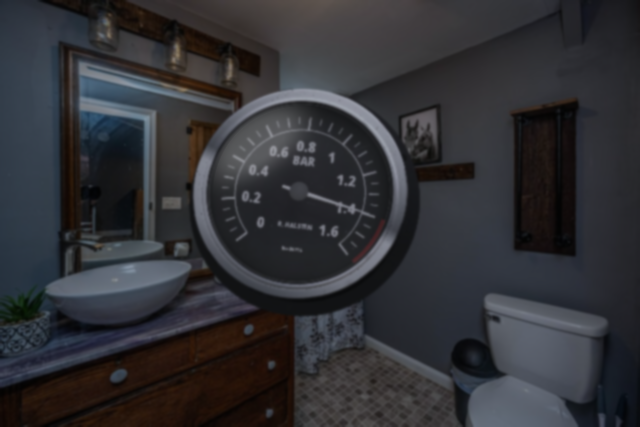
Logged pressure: 1.4 bar
